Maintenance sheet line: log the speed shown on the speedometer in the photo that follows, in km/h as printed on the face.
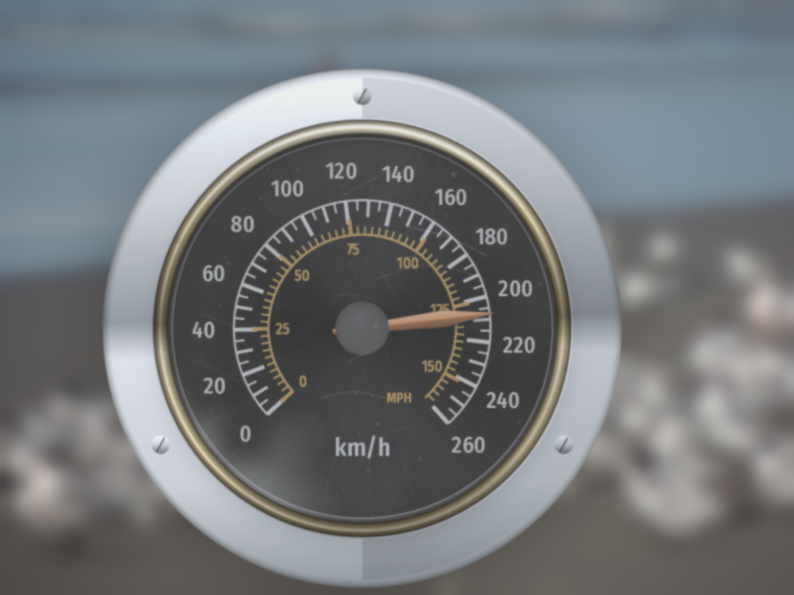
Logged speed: 207.5 km/h
